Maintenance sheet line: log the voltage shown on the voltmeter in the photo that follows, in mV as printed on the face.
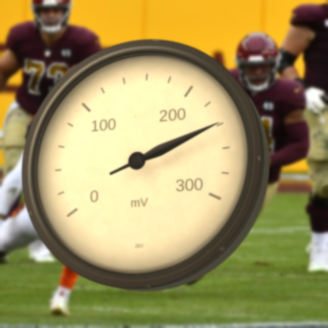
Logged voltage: 240 mV
